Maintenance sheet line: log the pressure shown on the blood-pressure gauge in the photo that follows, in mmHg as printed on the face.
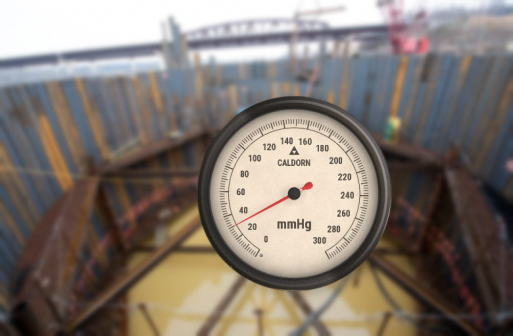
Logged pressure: 30 mmHg
